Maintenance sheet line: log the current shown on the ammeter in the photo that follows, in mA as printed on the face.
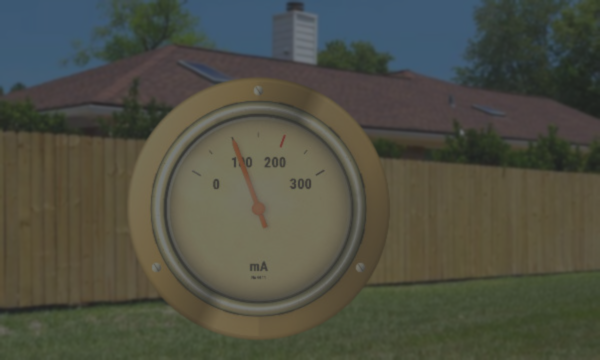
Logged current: 100 mA
